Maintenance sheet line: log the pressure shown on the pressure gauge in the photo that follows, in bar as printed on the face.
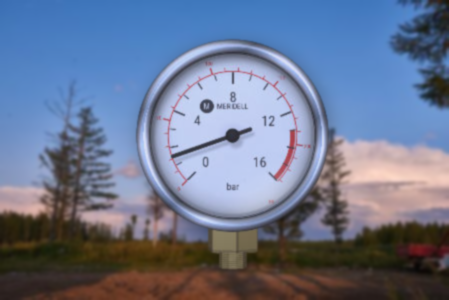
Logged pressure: 1.5 bar
